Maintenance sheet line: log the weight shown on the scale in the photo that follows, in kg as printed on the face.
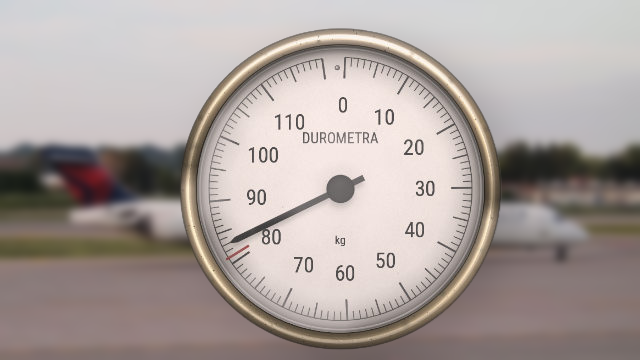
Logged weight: 83 kg
